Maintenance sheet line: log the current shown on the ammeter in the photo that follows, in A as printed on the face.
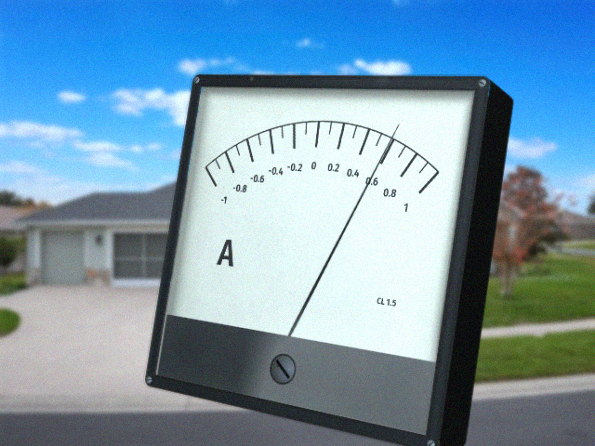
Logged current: 0.6 A
